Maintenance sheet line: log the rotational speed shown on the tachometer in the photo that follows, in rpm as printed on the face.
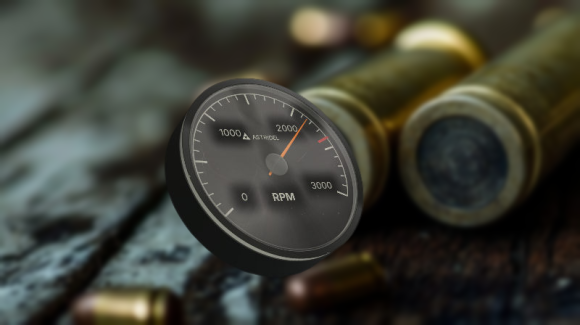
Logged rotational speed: 2150 rpm
